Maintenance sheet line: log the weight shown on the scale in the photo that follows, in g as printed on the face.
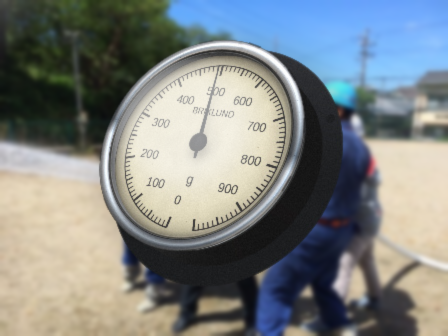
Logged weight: 500 g
